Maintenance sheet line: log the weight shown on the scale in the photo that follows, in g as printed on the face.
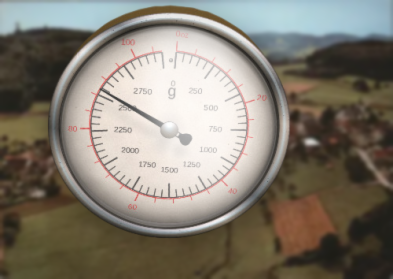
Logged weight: 2550 g
